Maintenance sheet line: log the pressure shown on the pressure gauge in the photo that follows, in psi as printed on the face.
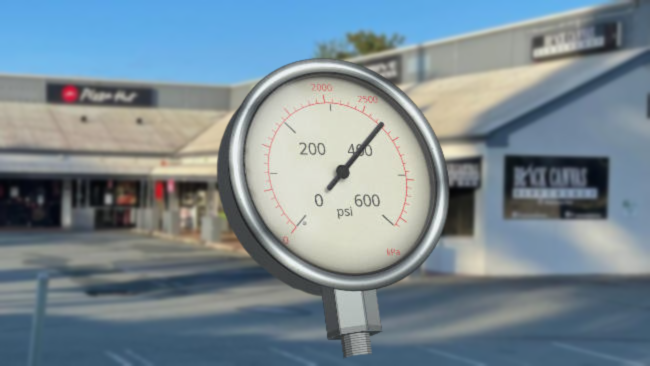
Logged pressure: 400 psi
